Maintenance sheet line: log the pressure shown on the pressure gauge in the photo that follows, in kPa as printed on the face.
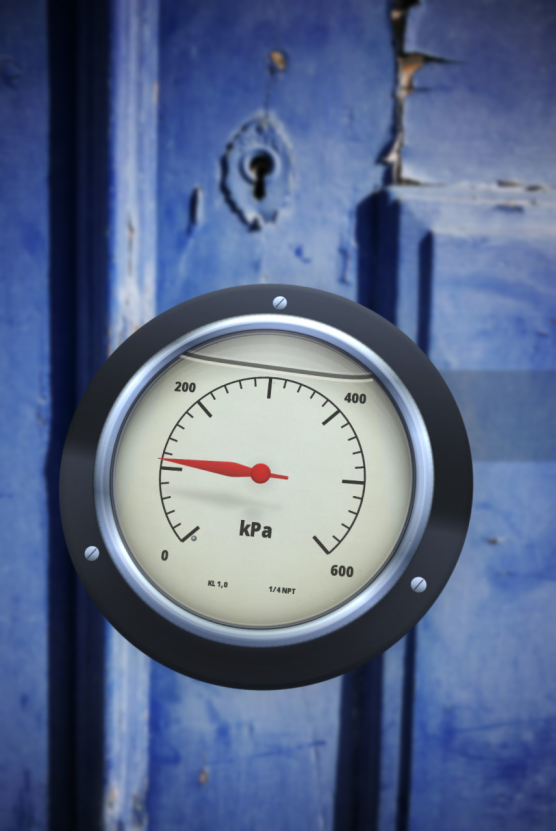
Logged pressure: 110 kPa
